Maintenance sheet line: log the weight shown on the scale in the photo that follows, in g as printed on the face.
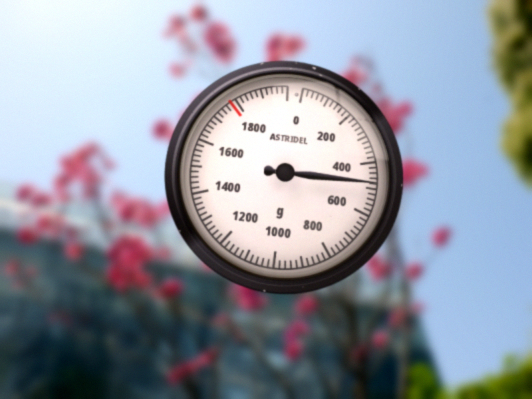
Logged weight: 480 g
